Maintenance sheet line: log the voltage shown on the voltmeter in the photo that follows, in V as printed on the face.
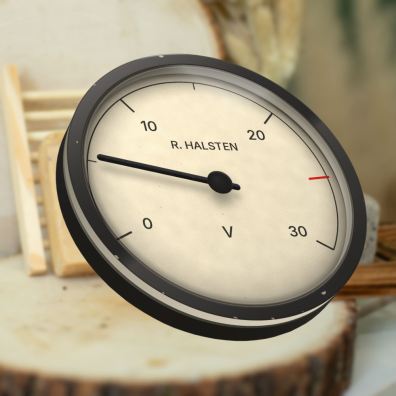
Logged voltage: 5 V
